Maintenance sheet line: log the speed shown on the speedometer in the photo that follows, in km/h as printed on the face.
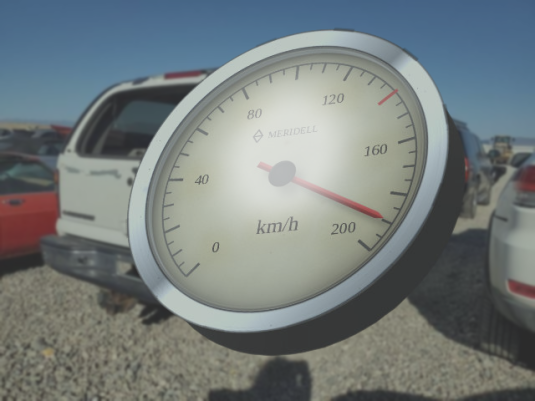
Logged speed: 190 km/h
